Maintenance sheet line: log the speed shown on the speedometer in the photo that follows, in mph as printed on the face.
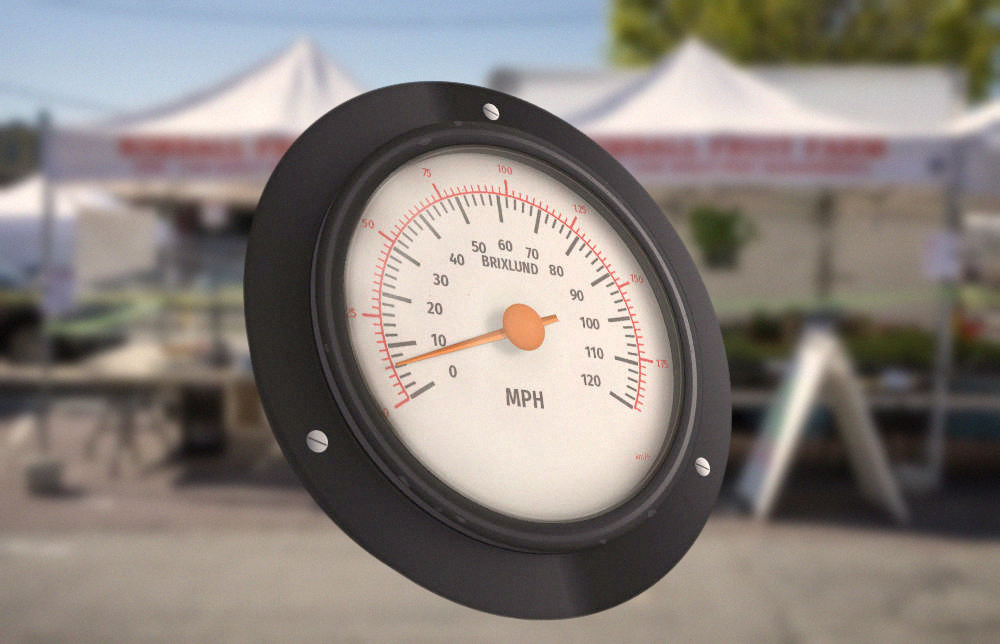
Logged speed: 6 mph
